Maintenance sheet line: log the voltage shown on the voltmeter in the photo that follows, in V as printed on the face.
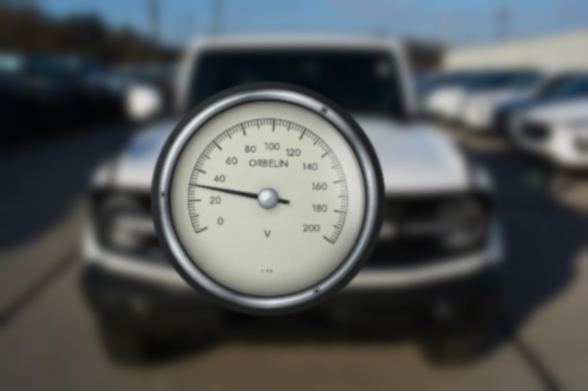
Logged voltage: 30 V
